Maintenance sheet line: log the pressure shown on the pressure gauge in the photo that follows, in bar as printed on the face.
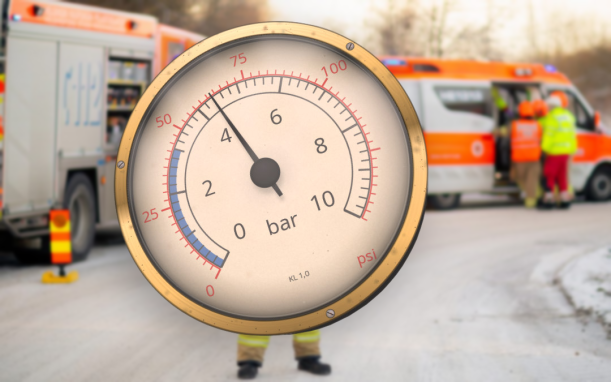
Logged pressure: 4.4 bar
